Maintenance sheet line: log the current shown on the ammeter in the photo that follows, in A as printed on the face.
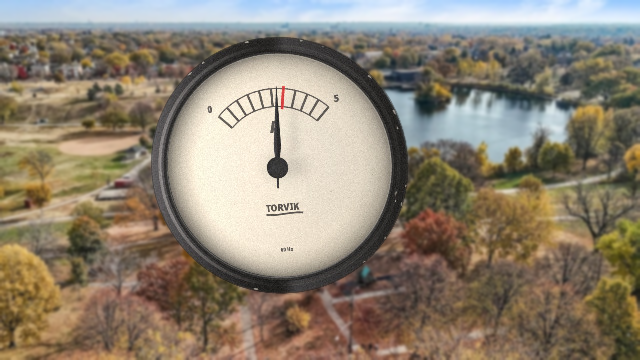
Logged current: 2.75 A
